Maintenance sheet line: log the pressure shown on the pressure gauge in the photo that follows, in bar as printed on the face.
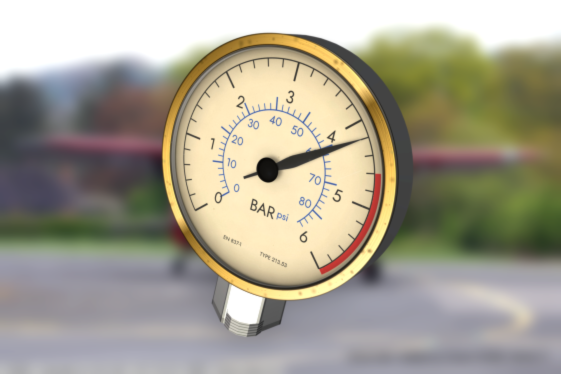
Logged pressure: 4.2 bar
